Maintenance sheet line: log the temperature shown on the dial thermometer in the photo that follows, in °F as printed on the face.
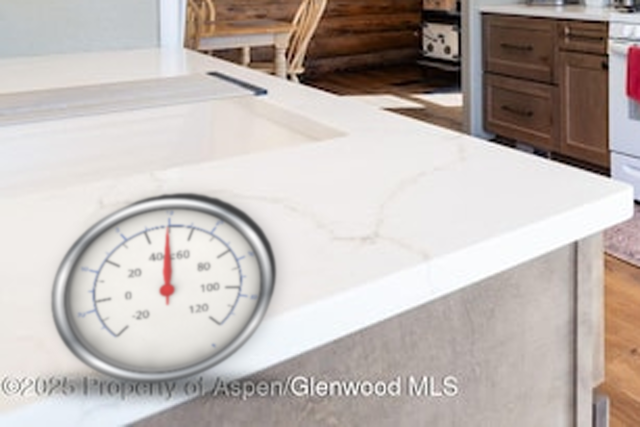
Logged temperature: 50 °F
